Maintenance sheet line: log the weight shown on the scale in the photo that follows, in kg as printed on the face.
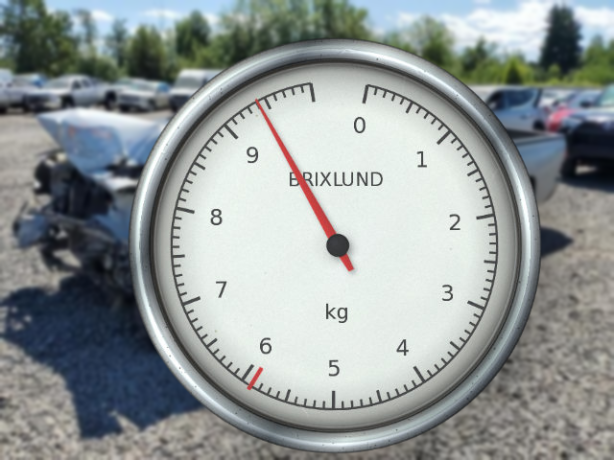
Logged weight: 9.4 kg
